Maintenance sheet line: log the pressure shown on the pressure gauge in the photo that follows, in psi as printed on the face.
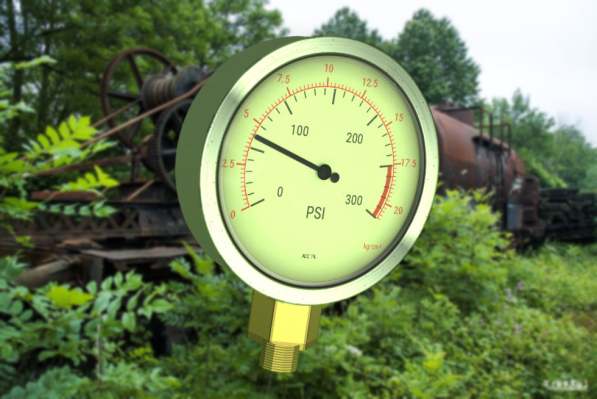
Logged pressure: 60 psi
